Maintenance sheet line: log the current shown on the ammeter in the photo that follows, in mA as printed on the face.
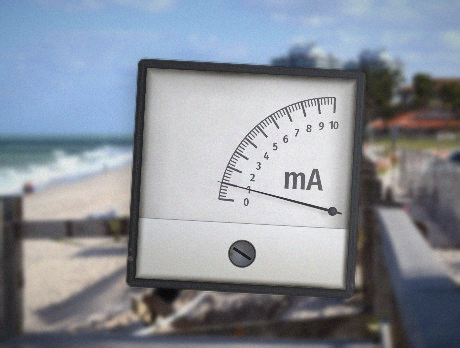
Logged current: 1 mA
